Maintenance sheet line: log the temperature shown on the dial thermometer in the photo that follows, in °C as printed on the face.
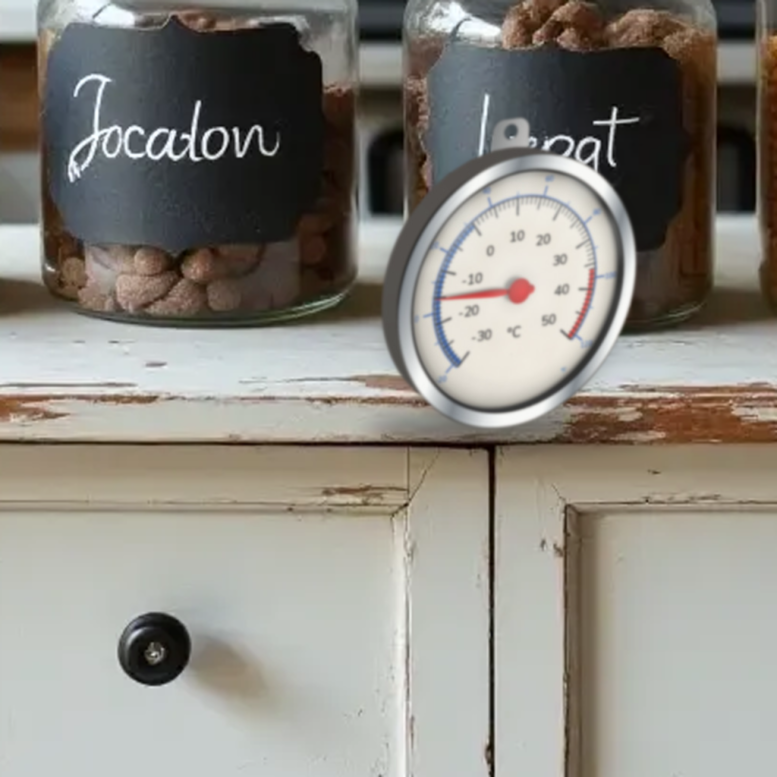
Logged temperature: -15 °C
